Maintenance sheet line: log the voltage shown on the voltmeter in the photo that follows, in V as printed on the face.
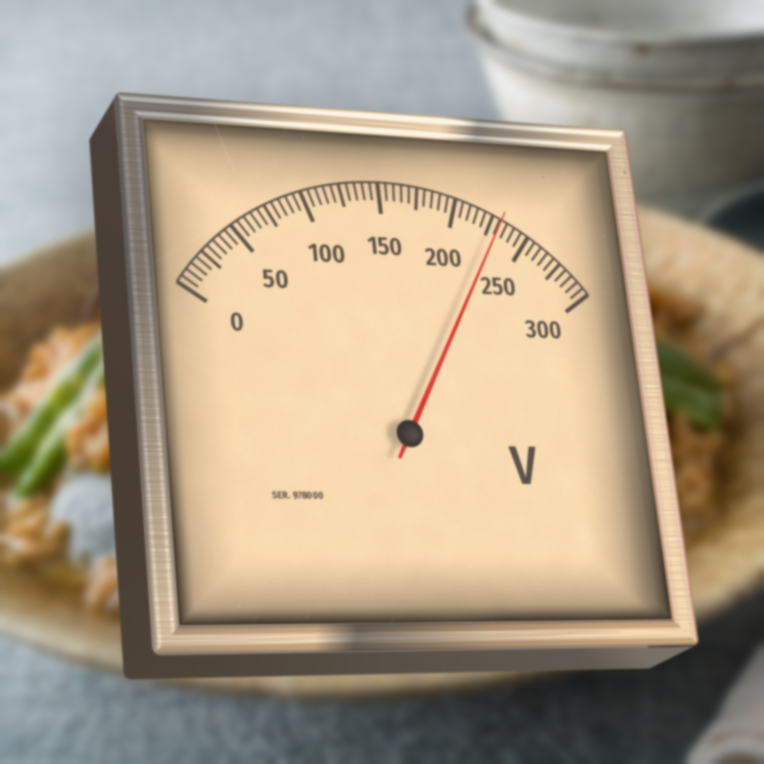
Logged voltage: 230 V
